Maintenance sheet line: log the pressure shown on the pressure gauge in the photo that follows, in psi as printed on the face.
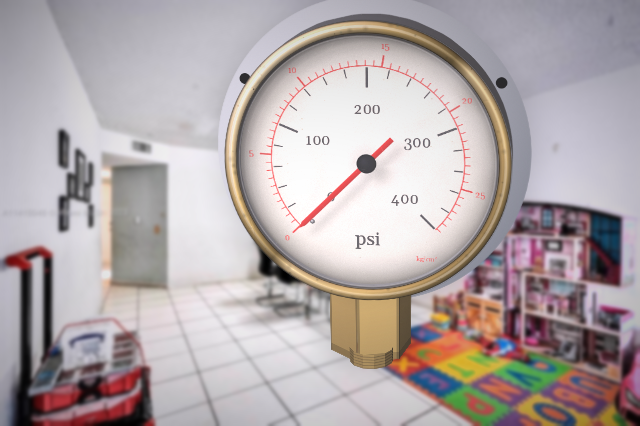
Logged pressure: 0 psi
